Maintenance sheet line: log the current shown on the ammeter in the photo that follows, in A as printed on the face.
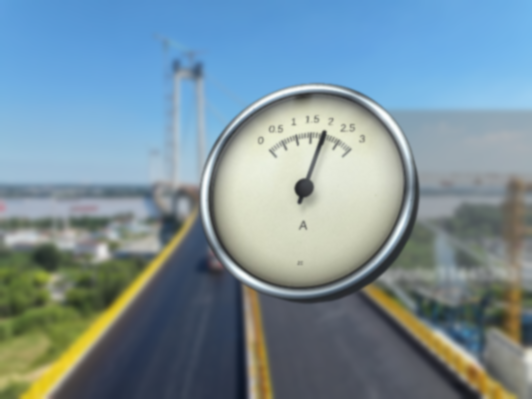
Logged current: 2 A
